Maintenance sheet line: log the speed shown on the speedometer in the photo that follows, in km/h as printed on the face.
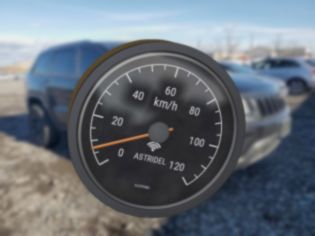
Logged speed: 7.5 km/h
